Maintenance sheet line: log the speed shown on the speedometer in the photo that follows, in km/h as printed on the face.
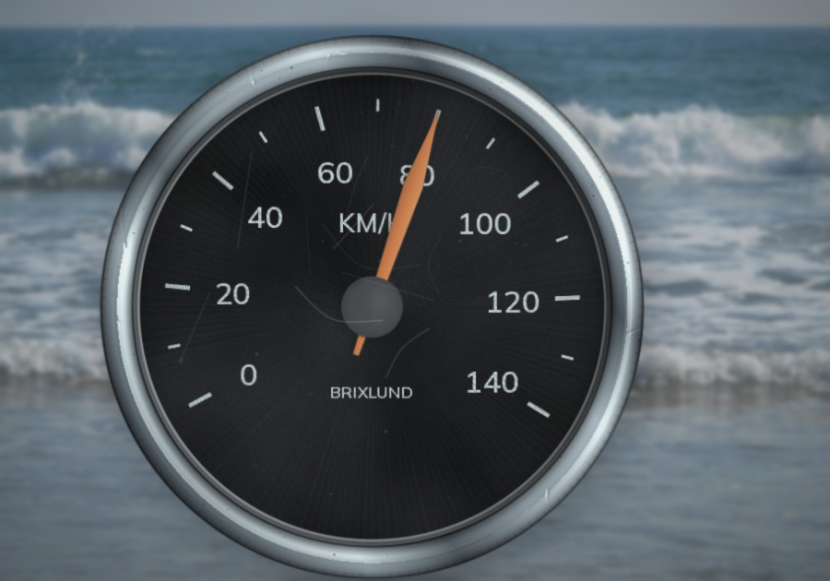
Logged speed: 80 km/h
